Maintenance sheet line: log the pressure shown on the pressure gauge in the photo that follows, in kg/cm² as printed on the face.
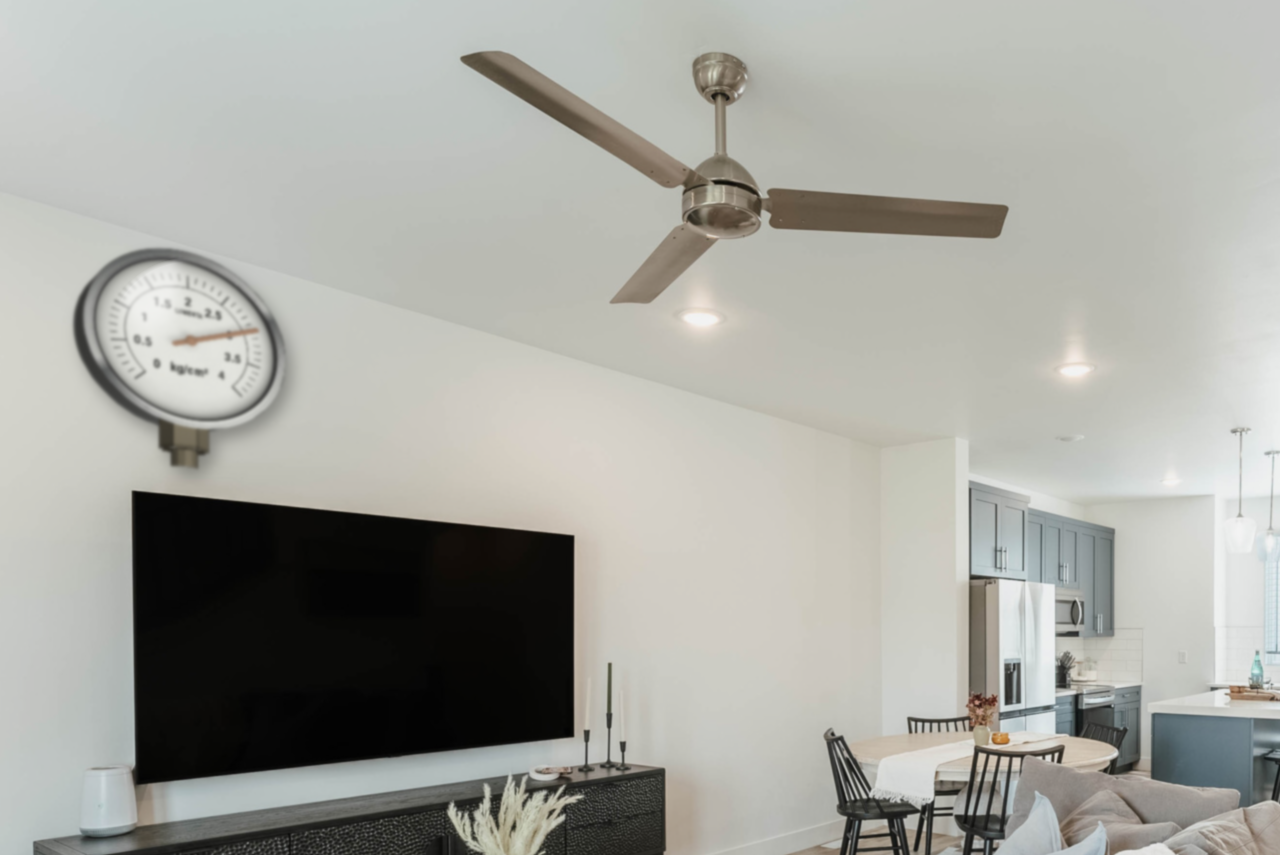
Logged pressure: 3 kg/cm²
